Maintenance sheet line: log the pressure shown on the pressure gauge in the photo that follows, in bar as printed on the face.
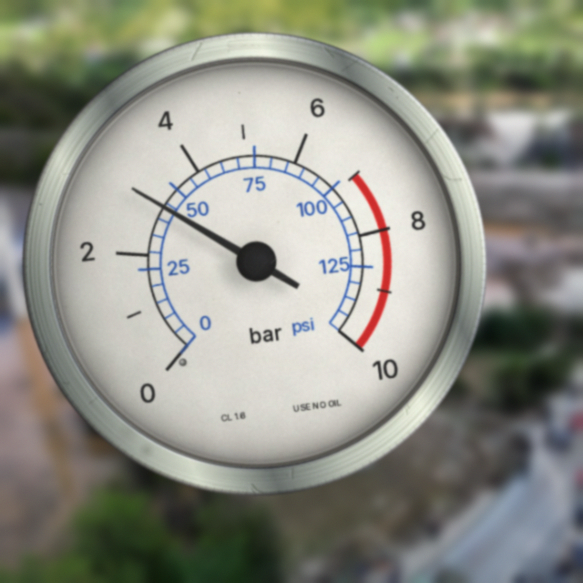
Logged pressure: 3 bar
